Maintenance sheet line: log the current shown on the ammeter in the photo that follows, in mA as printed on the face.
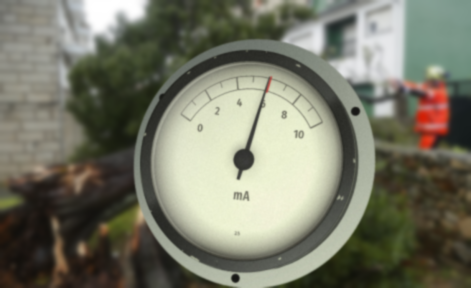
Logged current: 6 mA
